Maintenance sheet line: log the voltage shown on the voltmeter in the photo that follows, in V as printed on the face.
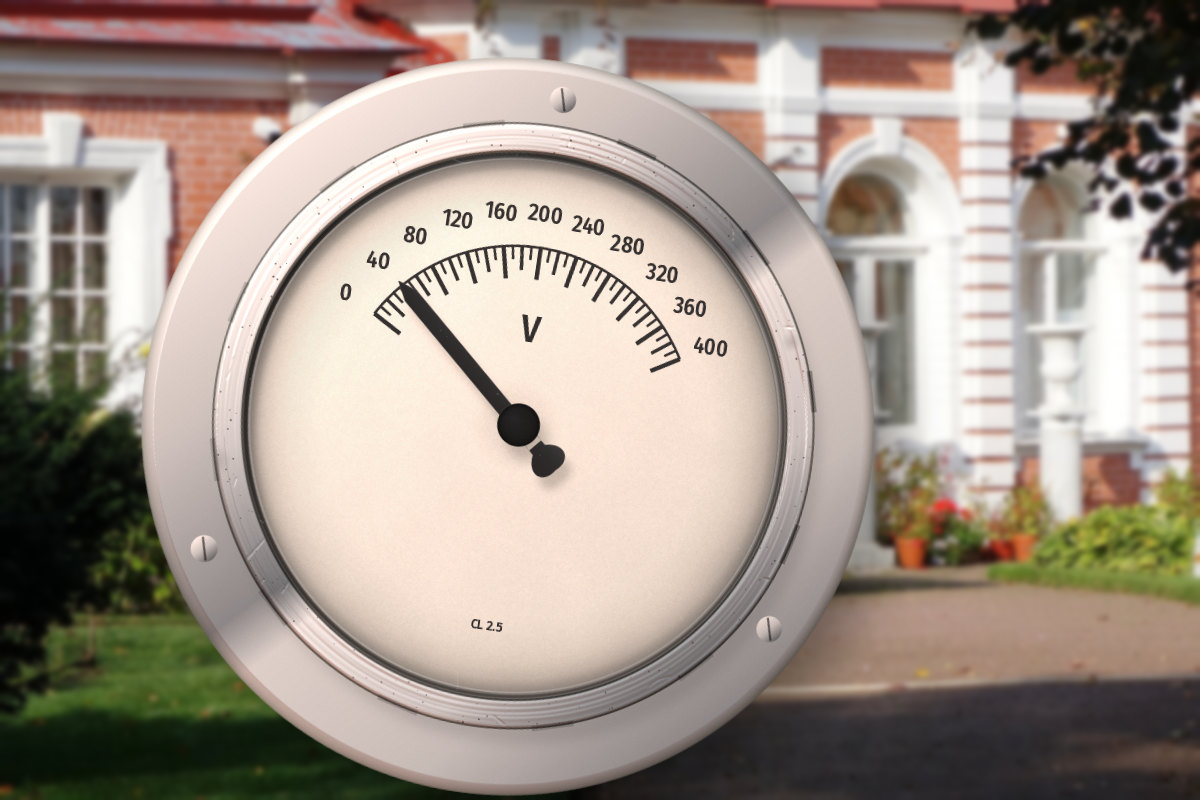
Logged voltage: 40 V
